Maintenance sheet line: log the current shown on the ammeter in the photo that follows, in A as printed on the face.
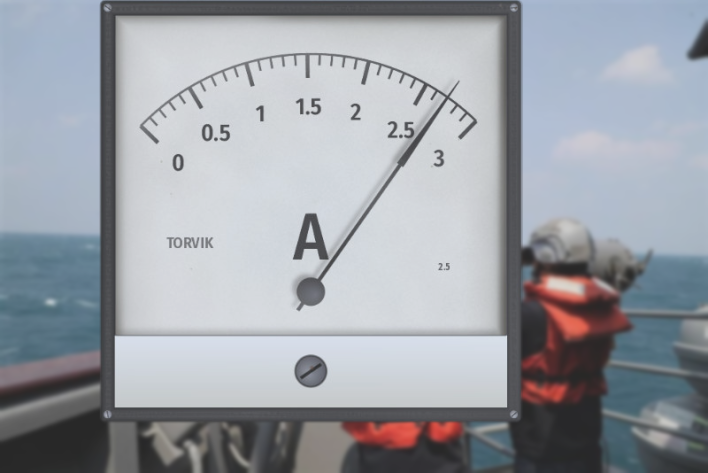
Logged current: 2.7 A
